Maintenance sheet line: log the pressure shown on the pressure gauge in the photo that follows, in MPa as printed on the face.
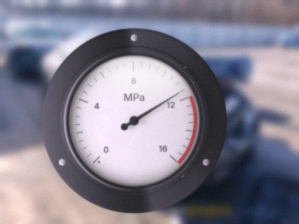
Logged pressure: 11.5 MPa
